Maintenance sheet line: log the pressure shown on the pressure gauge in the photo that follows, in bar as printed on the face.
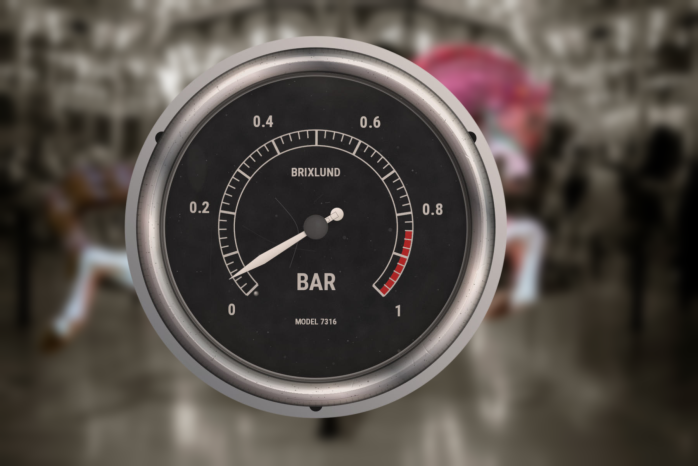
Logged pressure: 0.05 bar
